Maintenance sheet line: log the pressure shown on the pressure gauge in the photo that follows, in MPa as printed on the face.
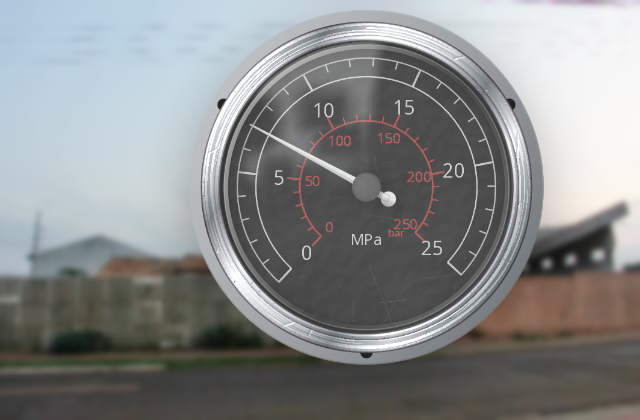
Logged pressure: 7 MPa
